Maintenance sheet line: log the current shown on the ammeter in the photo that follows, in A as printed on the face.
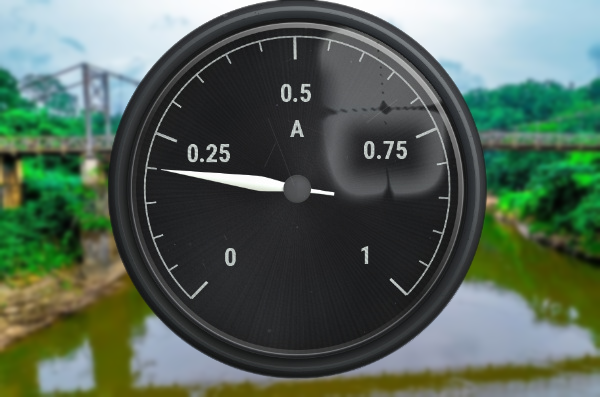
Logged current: 0.2 A
